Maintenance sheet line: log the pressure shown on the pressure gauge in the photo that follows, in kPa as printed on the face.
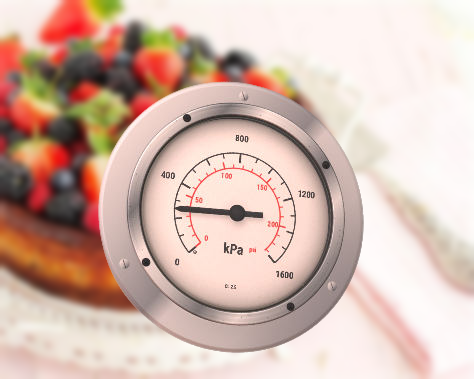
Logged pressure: 250 kPa
